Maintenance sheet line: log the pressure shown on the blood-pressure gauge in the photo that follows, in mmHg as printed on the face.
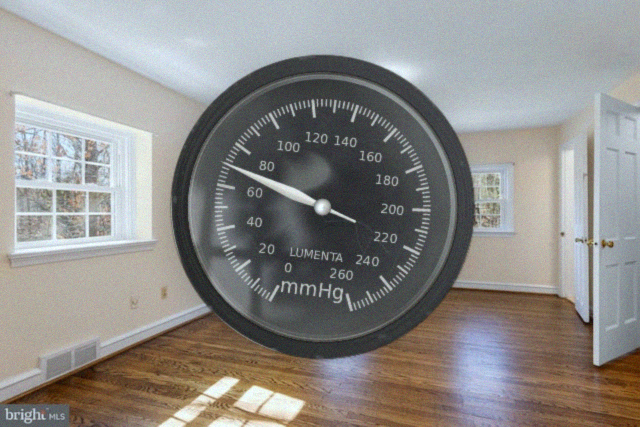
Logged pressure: 70 mmHg
